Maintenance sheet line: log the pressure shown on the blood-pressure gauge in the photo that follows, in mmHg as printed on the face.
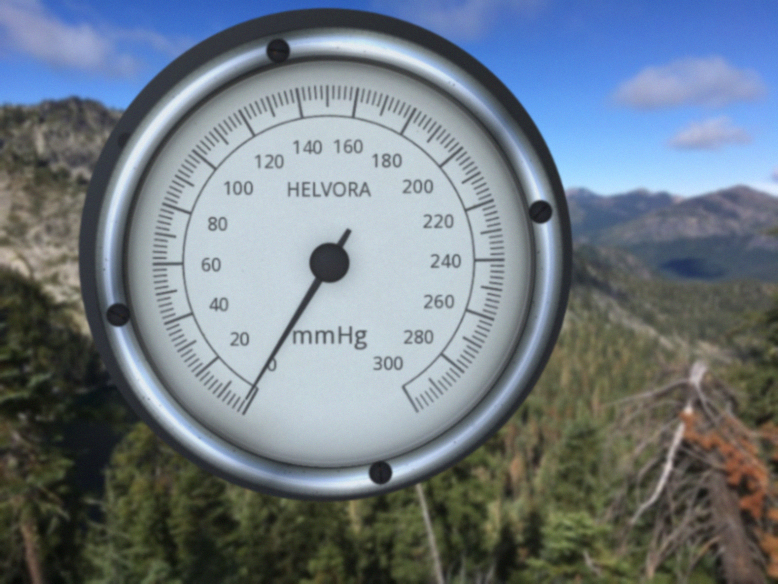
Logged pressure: 2 mmHg
